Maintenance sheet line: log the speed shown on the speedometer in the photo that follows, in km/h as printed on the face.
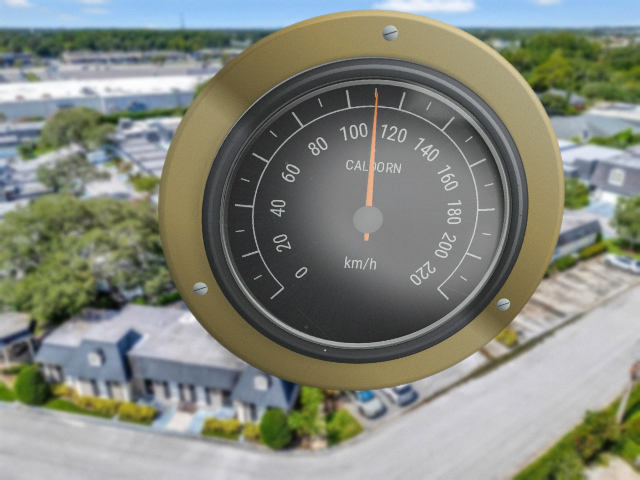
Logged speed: 110 km/h
